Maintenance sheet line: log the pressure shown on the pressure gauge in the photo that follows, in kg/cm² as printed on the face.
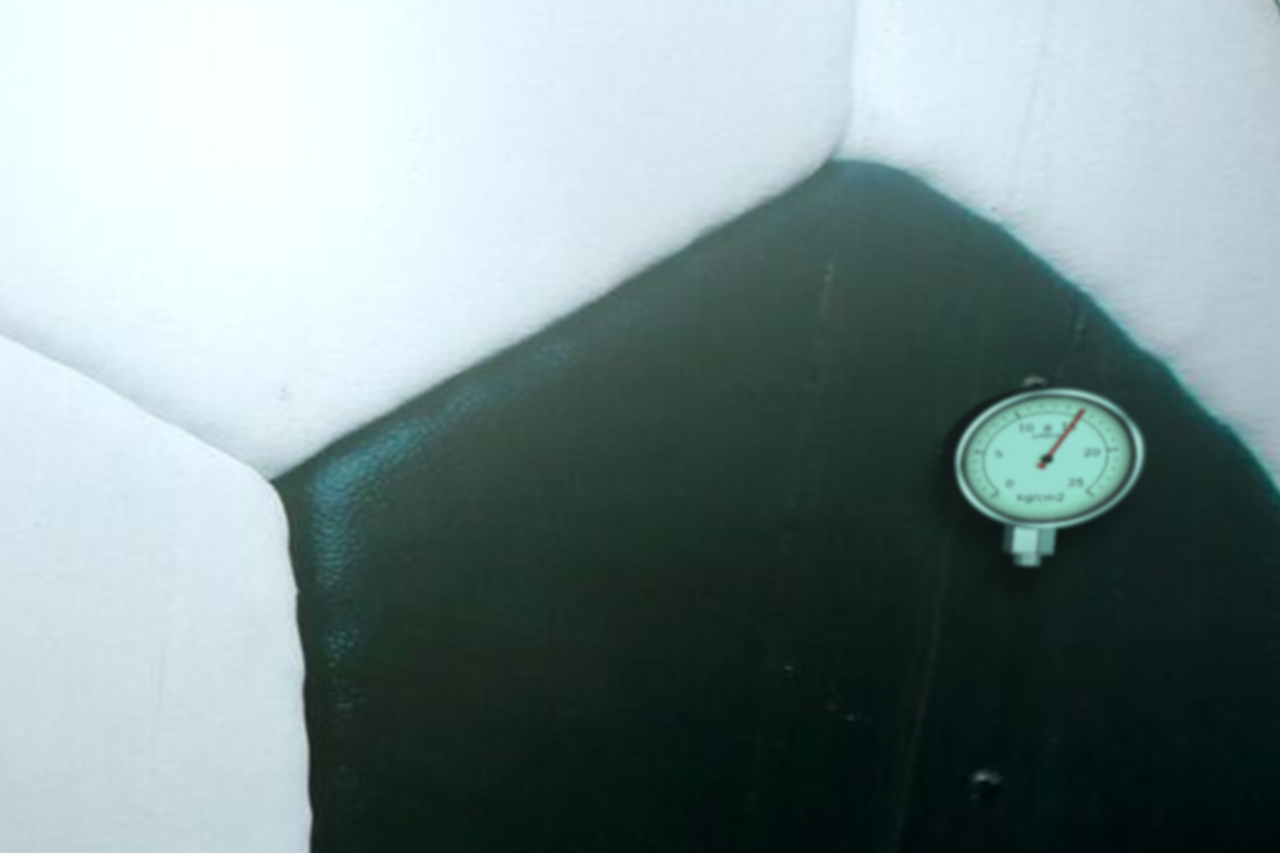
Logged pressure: 15 kg/cm²
